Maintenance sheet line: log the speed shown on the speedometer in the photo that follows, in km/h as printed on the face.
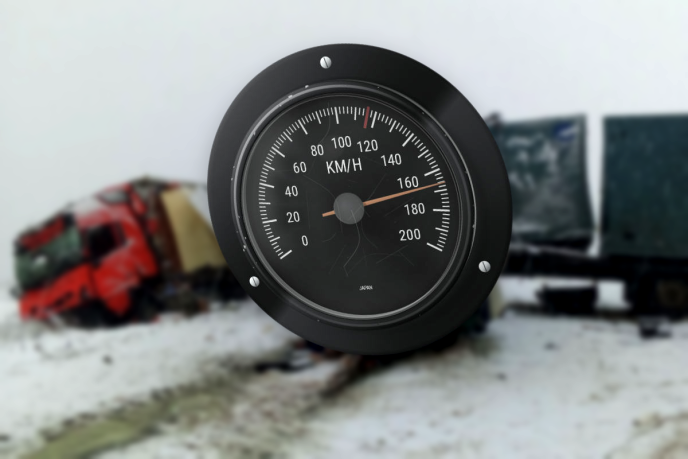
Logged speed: 166 km/h
